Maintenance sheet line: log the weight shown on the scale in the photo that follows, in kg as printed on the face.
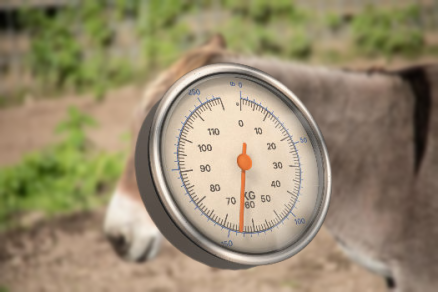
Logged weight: 65 kg
